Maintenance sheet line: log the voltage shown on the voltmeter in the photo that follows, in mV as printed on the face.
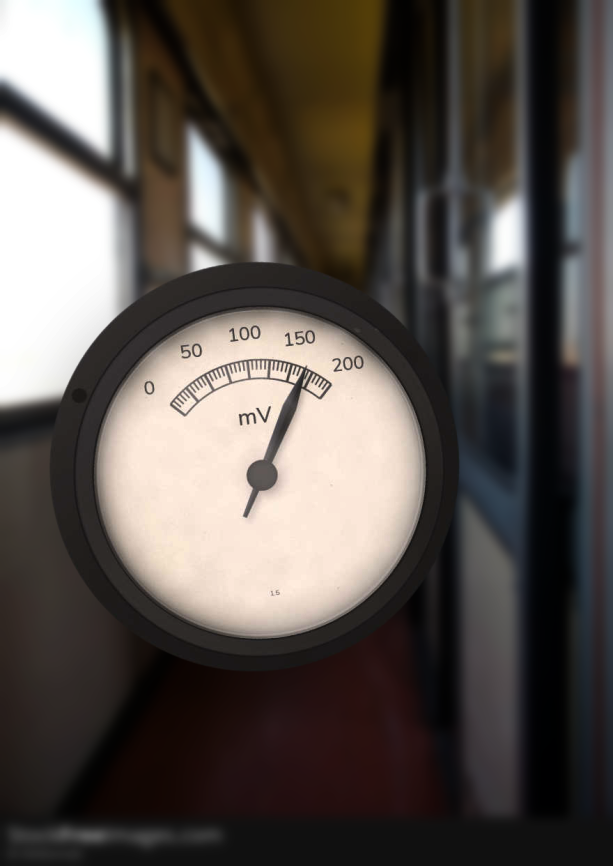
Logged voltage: 165 mV
